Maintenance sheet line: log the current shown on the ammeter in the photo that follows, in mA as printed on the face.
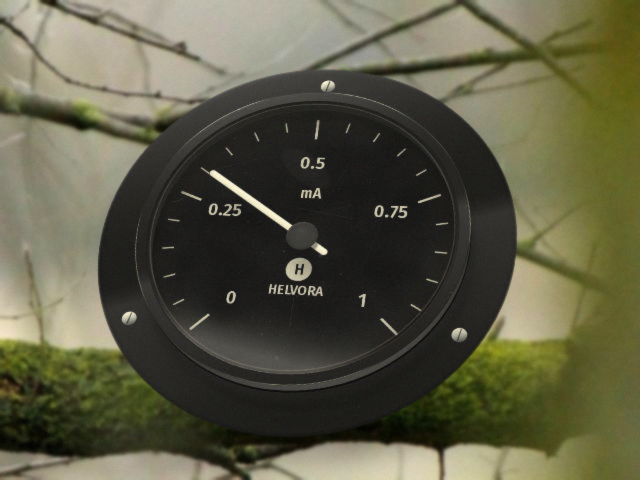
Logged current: 0.3 mA
